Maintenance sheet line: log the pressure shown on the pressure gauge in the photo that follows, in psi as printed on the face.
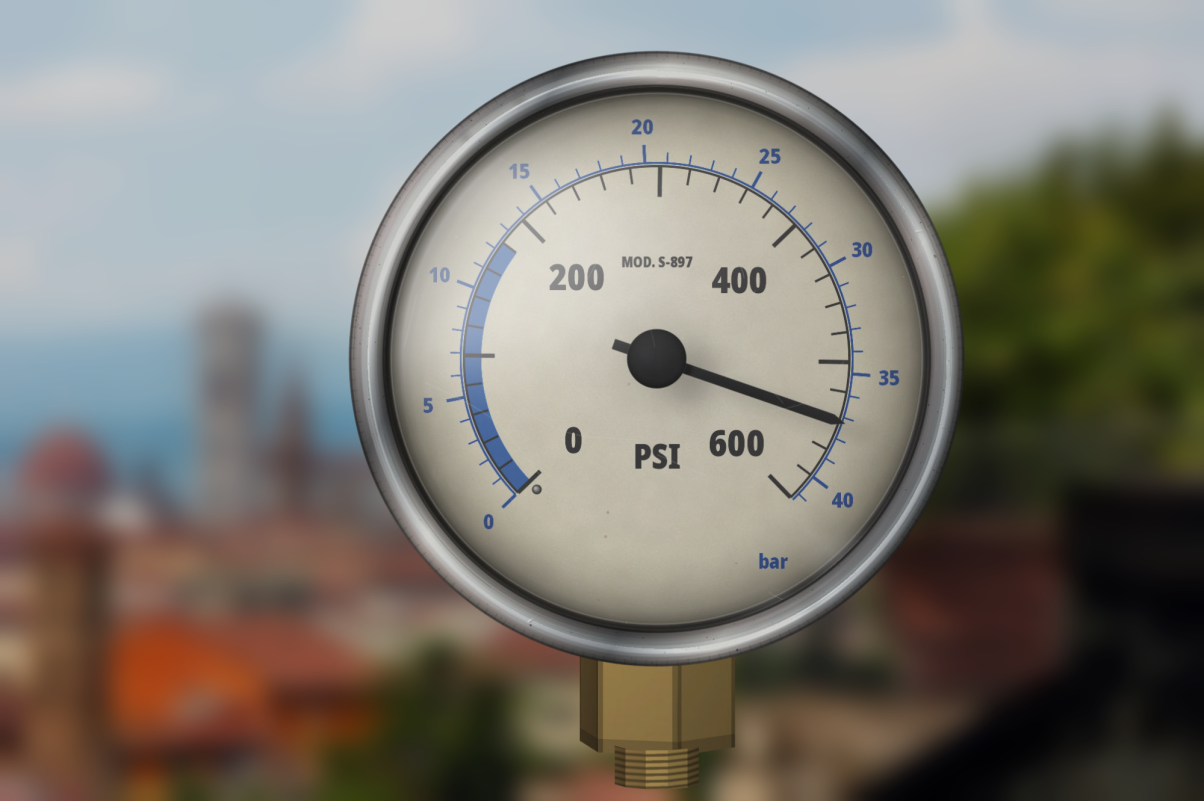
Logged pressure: 540 psi
